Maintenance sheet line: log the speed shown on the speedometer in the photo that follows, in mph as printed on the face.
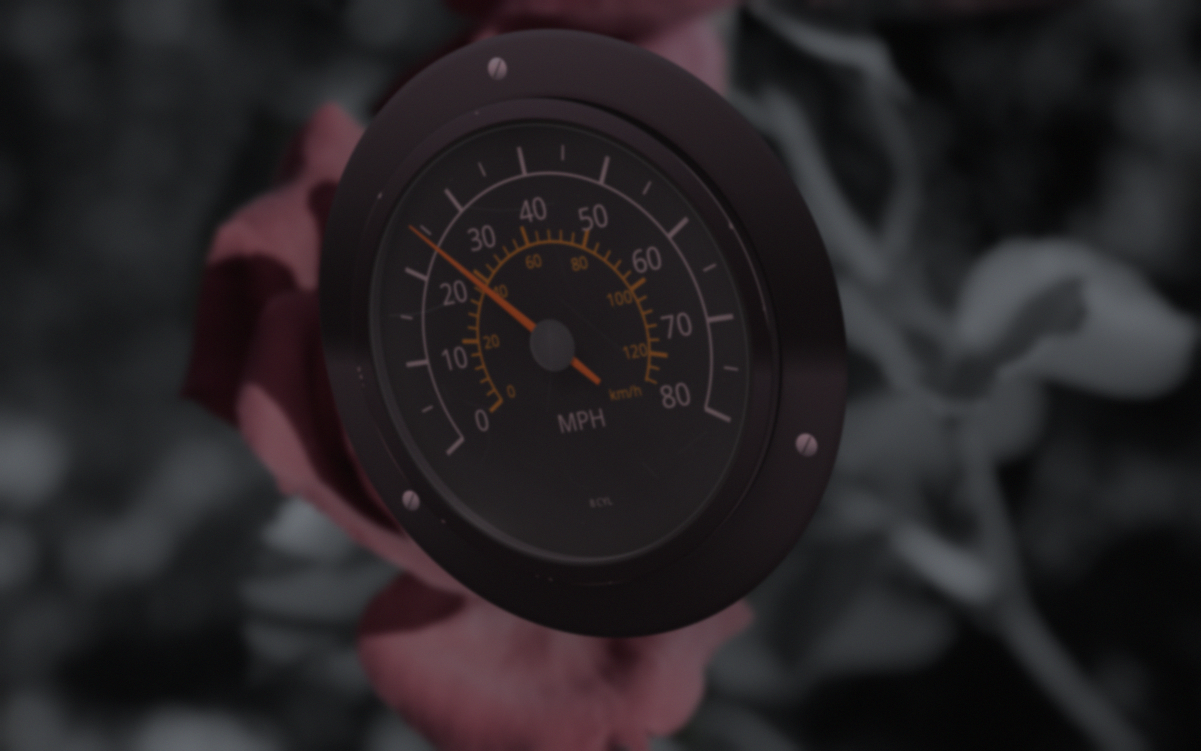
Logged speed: 25 mph
